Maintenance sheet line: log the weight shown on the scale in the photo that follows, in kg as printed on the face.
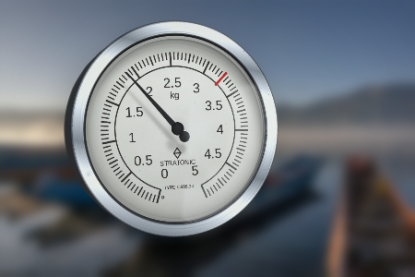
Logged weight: 1.9 kg
